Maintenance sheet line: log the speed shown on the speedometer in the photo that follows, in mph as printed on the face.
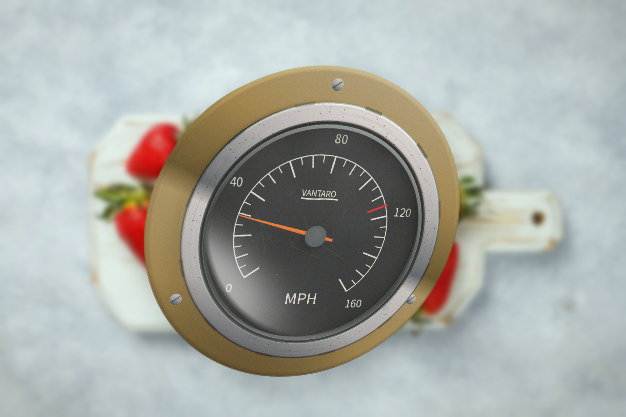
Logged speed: 30 mph
